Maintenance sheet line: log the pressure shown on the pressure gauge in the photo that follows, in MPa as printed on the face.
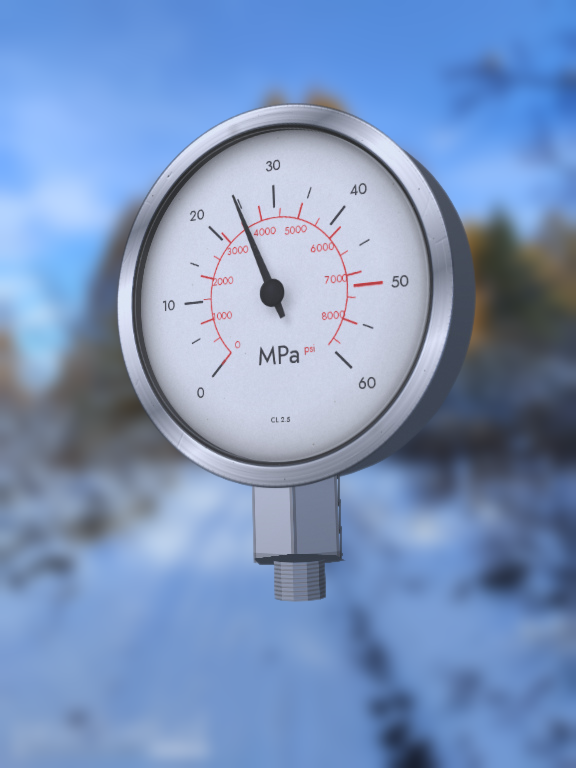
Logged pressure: 25 MPa
